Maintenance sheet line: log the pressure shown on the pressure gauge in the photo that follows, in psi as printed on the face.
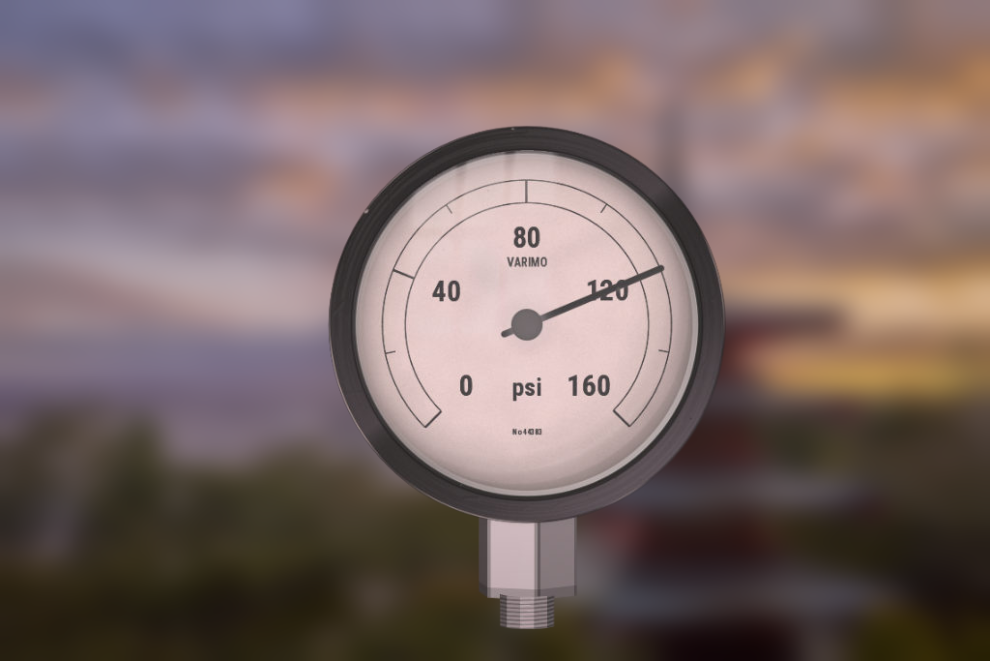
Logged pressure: 120 psi
